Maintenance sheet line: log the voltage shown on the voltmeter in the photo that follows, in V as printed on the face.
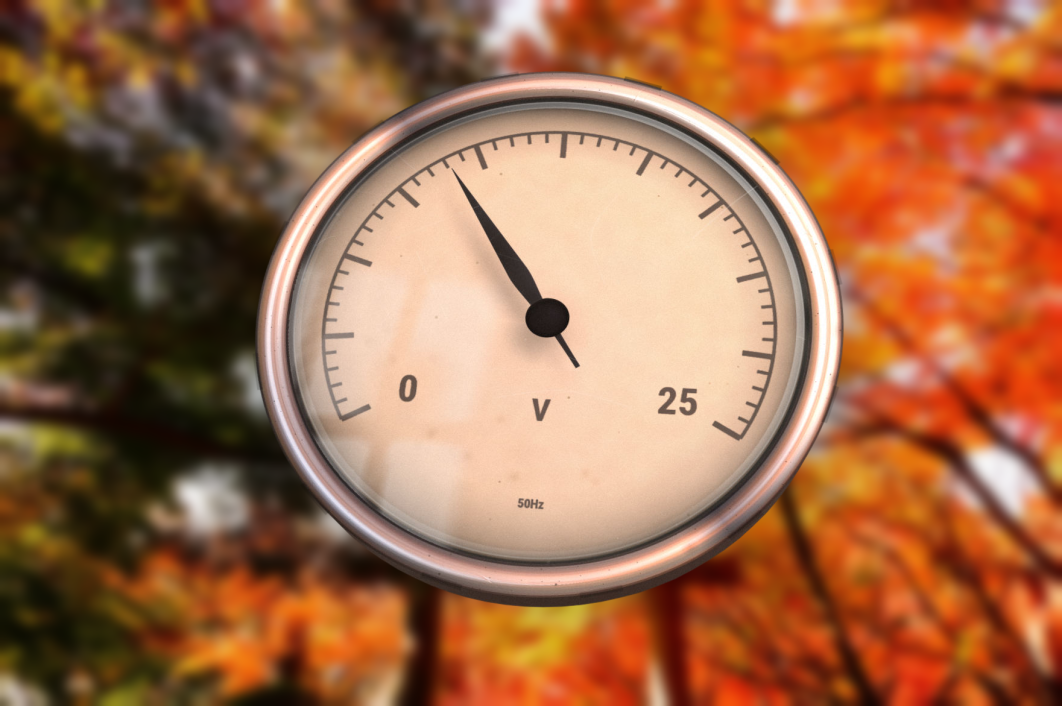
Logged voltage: 9 V
